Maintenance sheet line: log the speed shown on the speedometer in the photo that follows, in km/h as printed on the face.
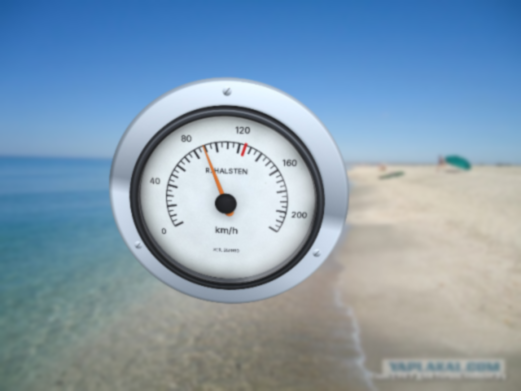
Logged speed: 90 km/h
